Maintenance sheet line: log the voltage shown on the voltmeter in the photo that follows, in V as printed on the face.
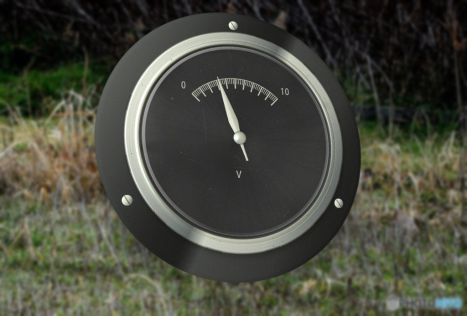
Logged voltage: 3 V
